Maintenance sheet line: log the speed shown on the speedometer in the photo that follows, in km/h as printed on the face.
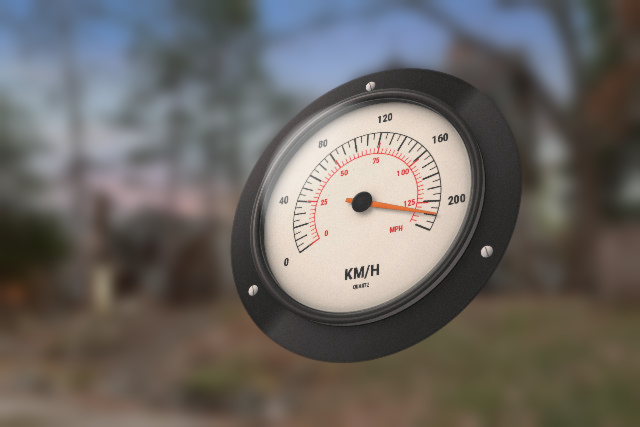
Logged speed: 210 km/h
